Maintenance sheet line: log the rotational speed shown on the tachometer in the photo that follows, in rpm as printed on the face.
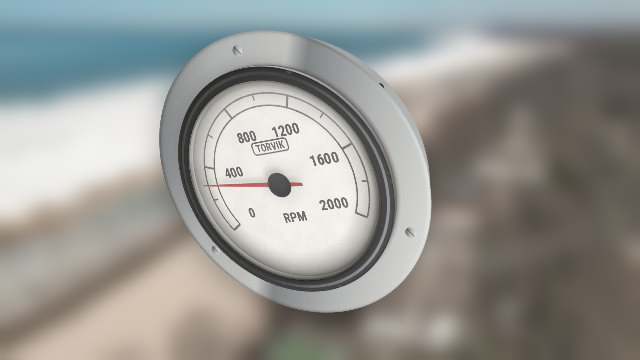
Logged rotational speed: 300 rpm
